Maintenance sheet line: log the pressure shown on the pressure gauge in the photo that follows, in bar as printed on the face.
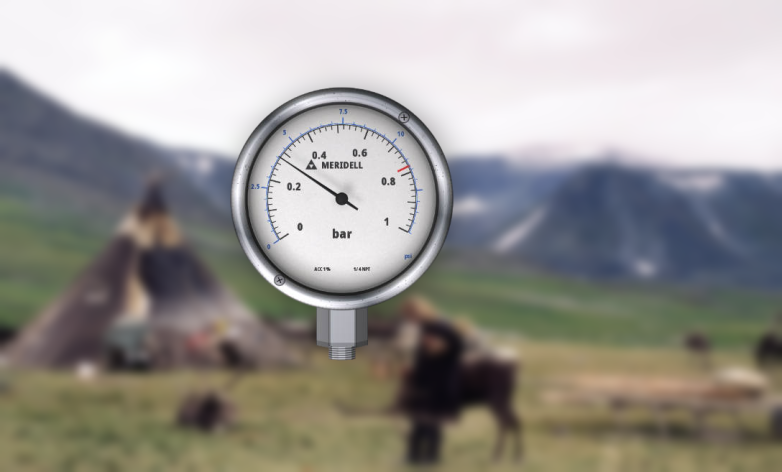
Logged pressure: 0.28 bar
